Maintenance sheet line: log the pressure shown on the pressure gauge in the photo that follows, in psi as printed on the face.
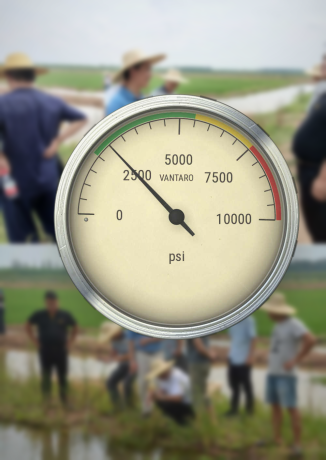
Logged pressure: 2500 psi
